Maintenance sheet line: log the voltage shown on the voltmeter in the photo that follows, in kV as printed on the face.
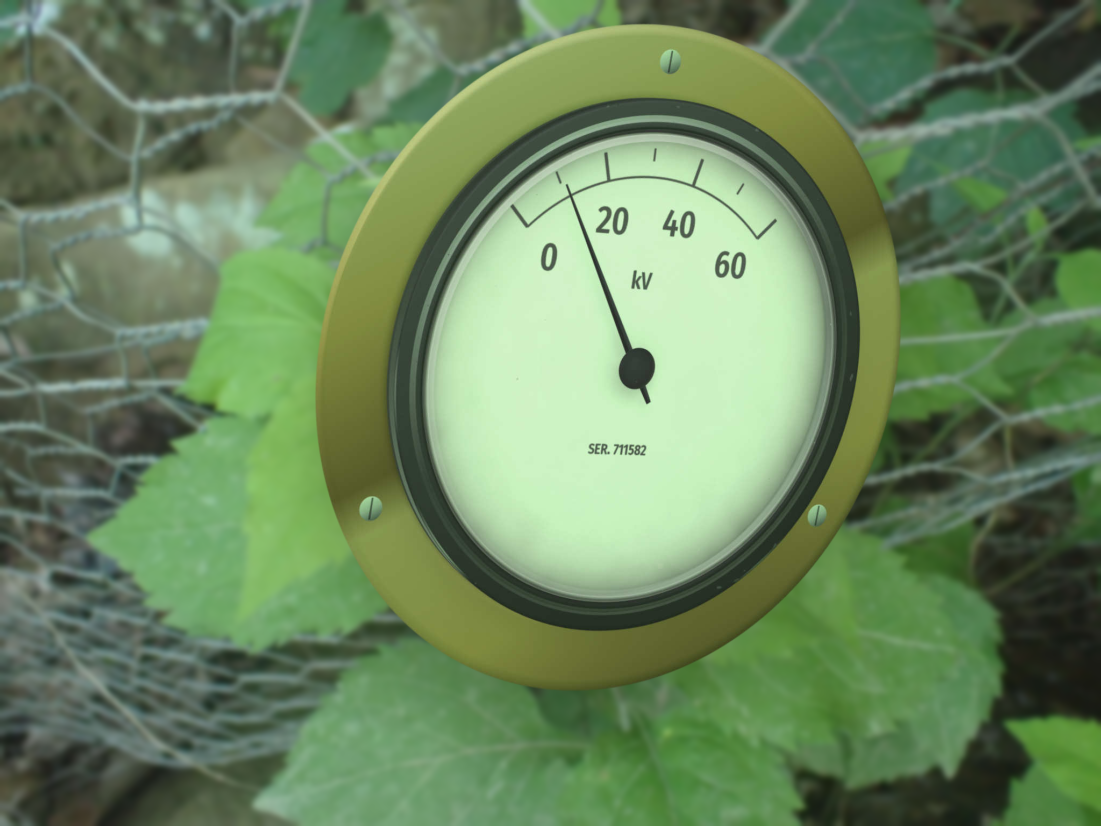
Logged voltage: 10 kV
